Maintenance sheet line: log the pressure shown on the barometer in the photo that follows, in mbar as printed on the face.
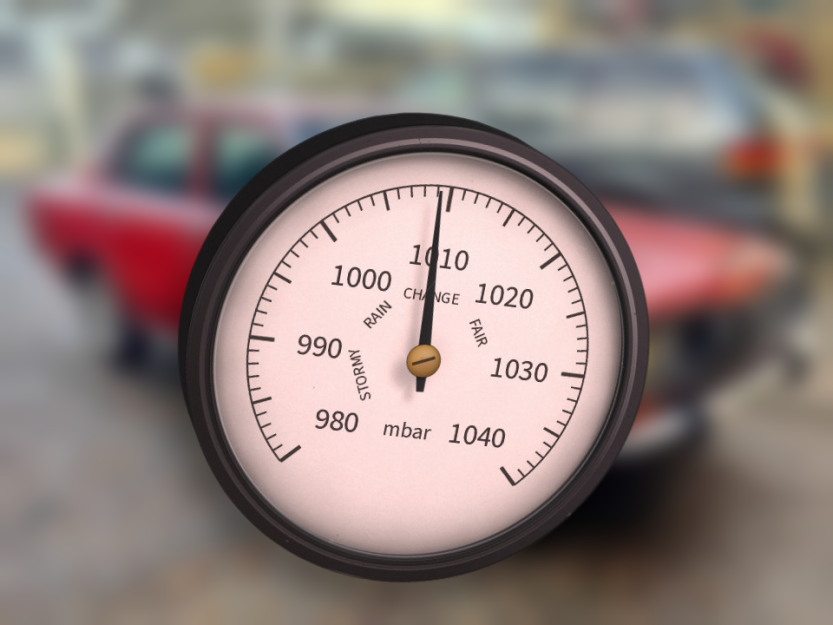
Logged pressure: 1009 mbar
